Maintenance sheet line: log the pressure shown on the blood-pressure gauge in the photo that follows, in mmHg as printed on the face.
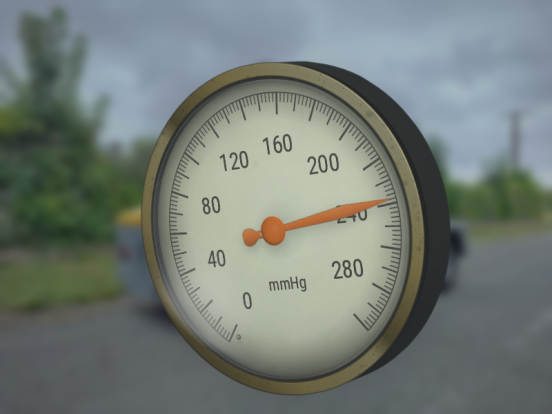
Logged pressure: 238 mmHg
